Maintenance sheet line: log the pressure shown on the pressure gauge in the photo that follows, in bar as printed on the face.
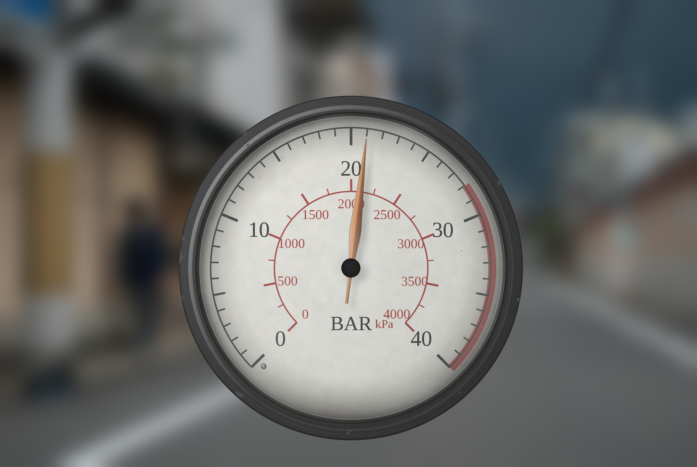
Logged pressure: 21 bar
